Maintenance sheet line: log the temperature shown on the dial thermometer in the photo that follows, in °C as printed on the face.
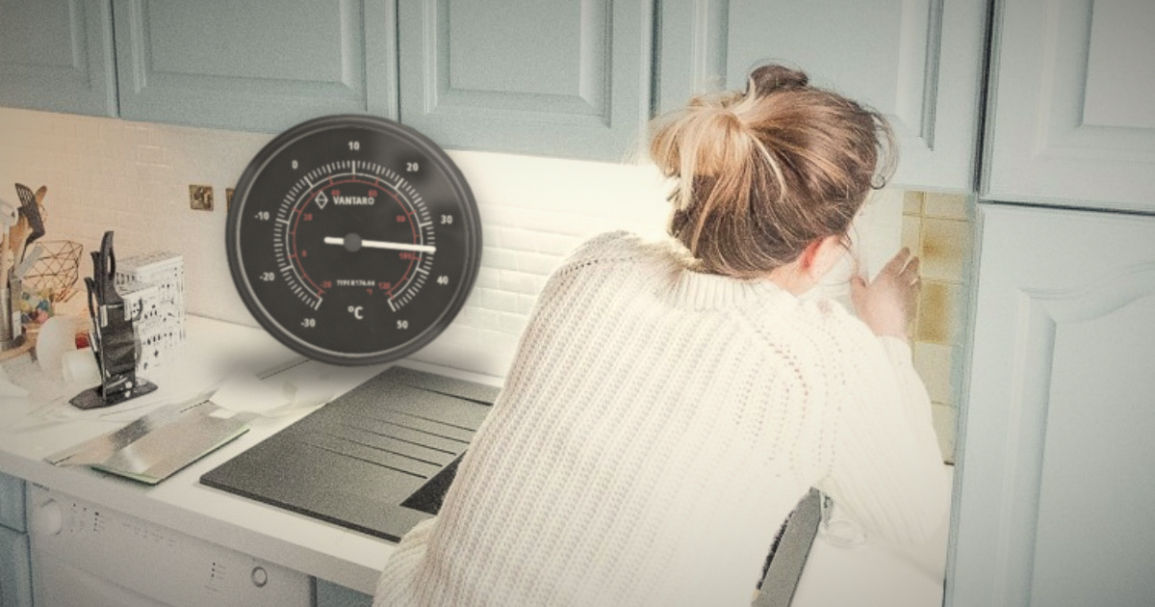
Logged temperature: 35 °C
